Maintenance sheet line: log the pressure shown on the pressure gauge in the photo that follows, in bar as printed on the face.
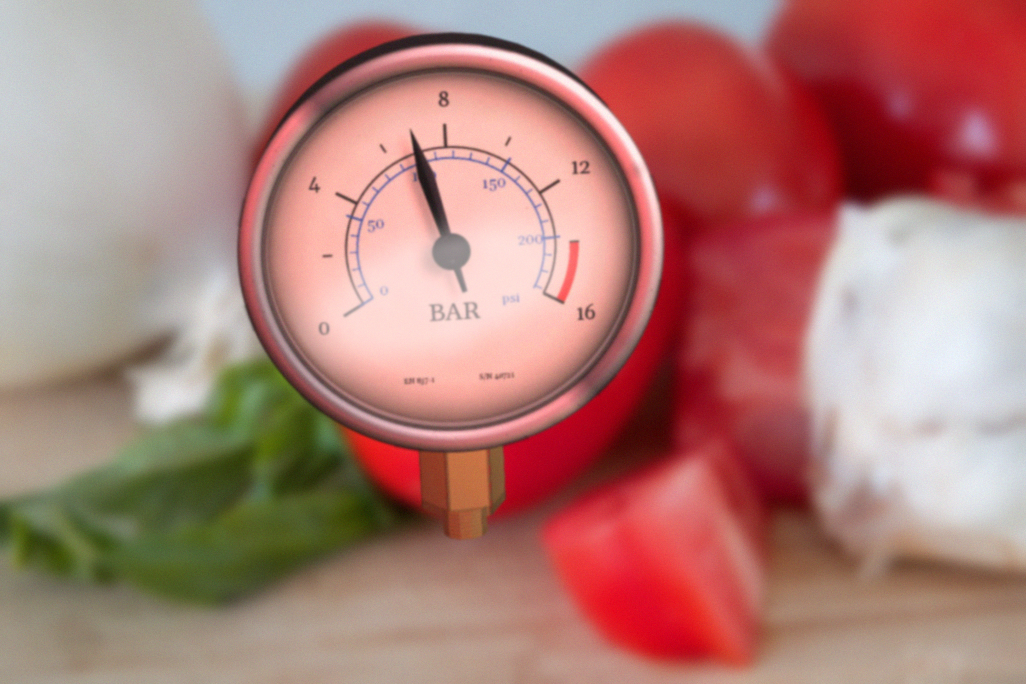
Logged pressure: 7 bar
